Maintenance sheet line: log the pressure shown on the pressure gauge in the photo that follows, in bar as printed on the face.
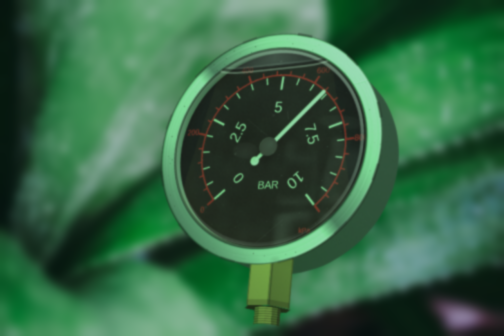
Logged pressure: 6.5 bar
